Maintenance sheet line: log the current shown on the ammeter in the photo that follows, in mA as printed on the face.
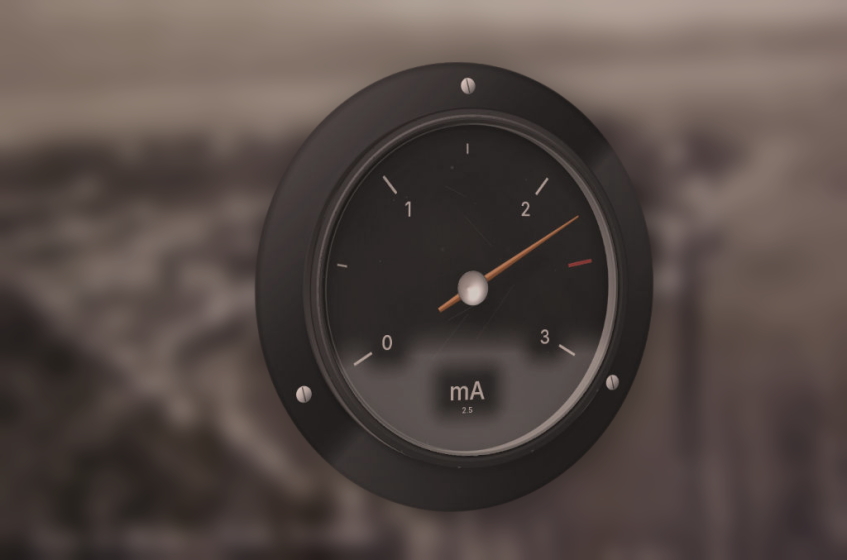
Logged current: 2.25 mA
